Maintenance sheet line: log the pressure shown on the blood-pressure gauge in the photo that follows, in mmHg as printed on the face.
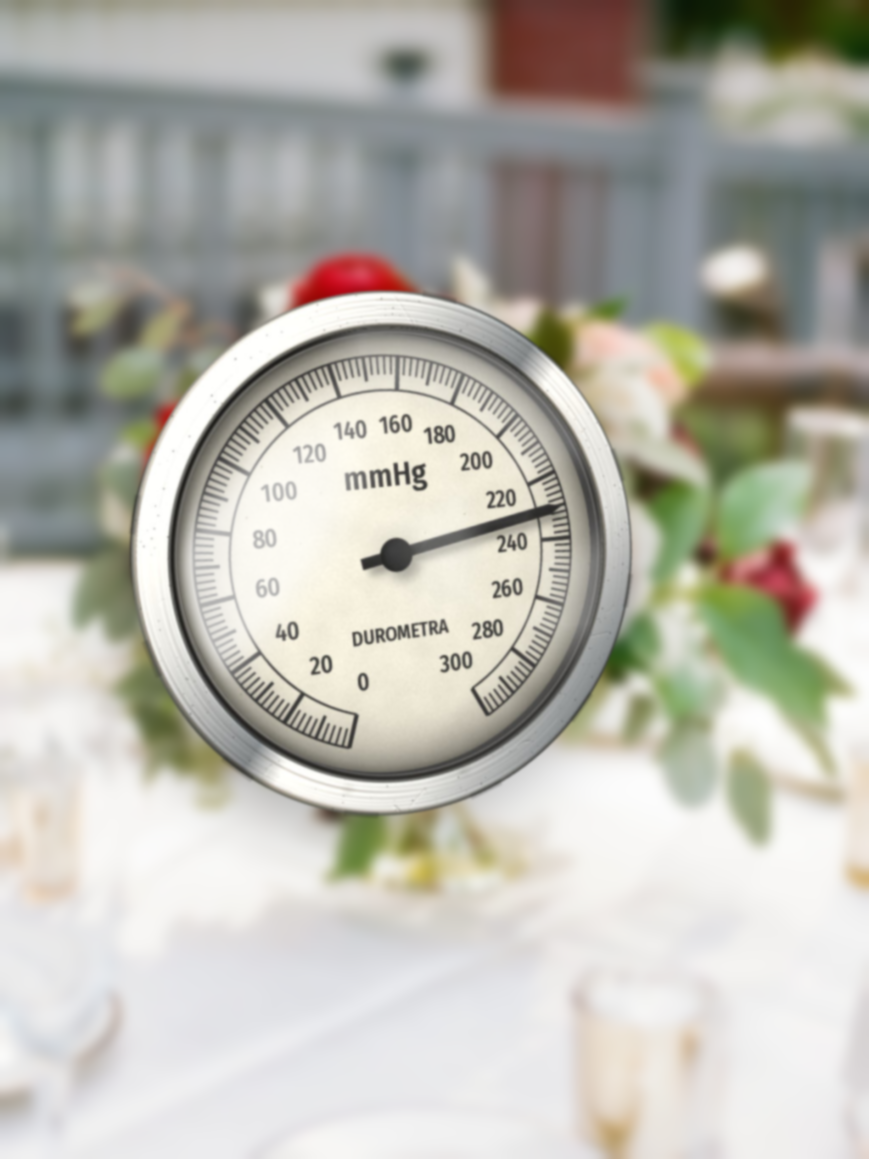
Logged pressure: 230 mmHg
